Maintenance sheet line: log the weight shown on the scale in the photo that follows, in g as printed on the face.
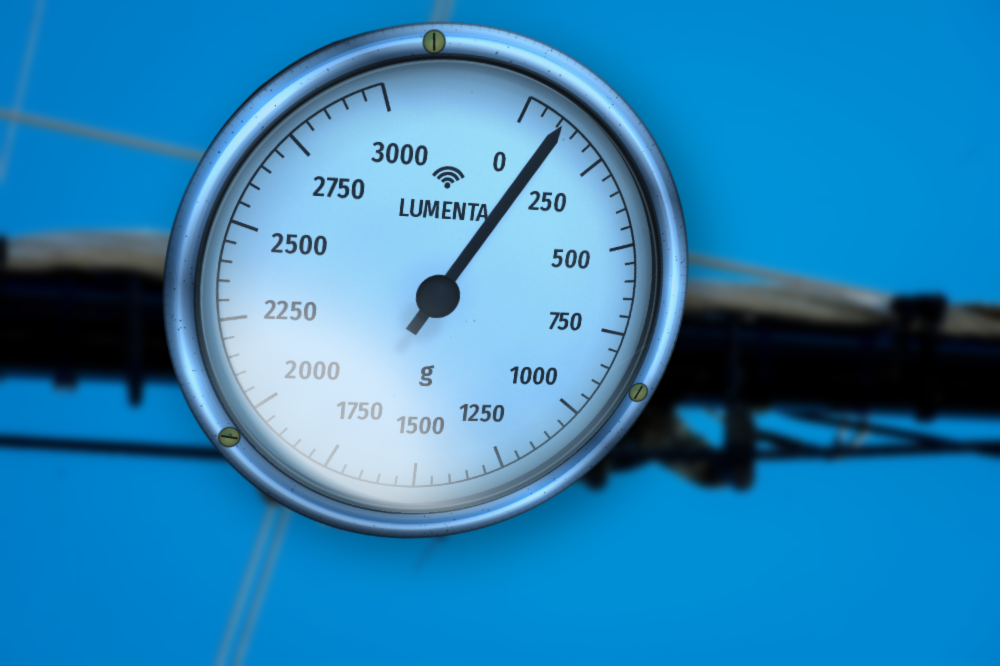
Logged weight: 100 g
